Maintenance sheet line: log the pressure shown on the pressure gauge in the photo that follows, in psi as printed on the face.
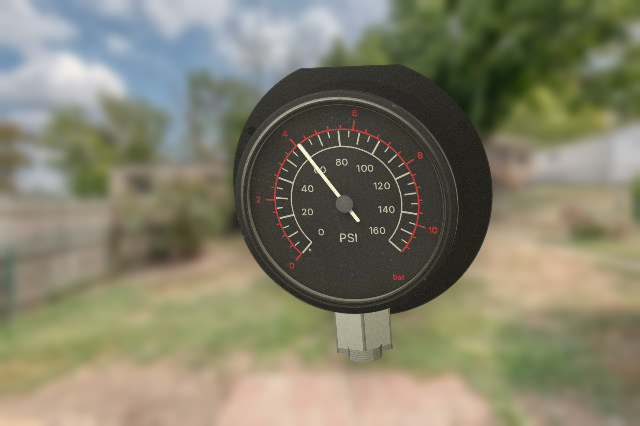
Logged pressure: 60 psi
